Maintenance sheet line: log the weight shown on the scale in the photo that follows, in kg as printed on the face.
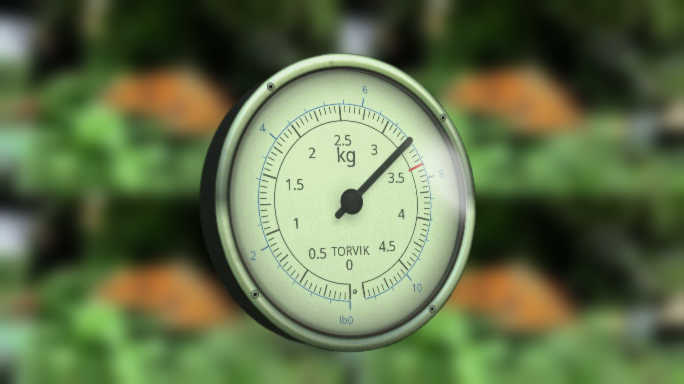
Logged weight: 3.25 kg
